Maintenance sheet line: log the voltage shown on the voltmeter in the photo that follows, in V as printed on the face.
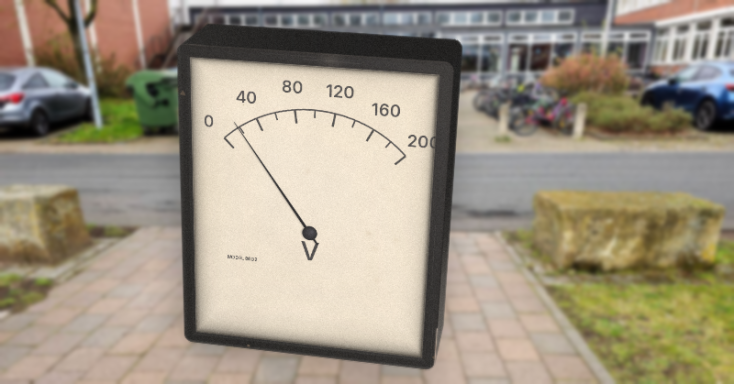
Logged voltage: 20 V
